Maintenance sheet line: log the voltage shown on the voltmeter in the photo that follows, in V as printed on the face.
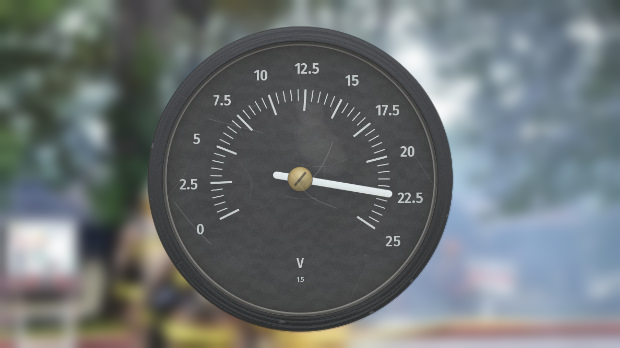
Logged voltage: 22.5 V
